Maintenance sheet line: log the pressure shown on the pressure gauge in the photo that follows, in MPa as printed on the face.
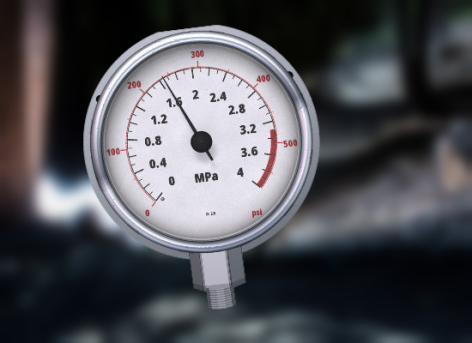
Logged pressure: 1.65 MPa
